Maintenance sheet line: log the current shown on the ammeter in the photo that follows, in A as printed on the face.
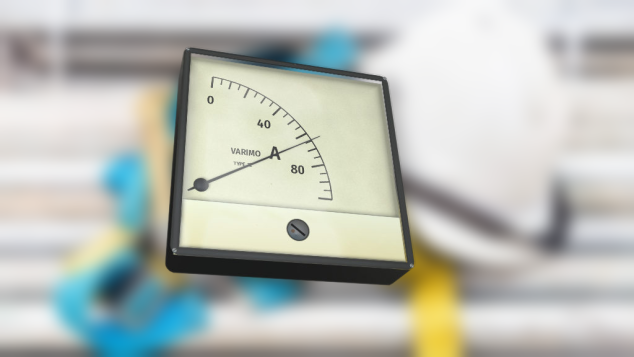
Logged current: 65 A
